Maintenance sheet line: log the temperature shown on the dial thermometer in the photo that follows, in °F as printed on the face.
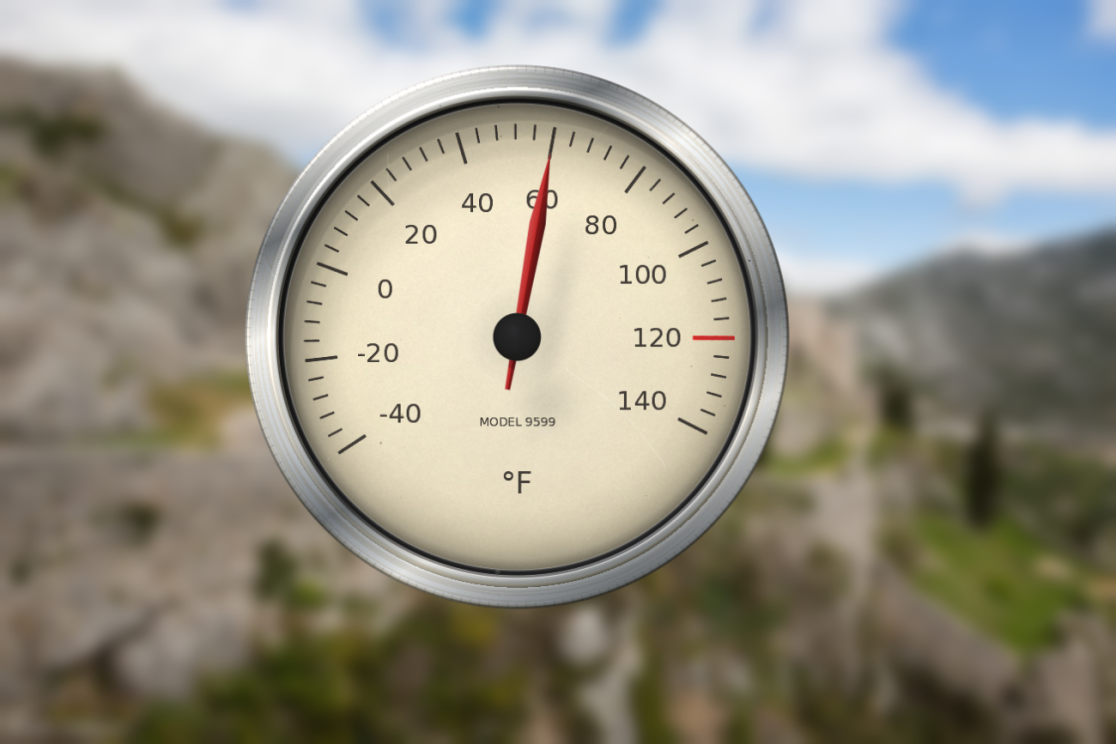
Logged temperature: 60 °F
